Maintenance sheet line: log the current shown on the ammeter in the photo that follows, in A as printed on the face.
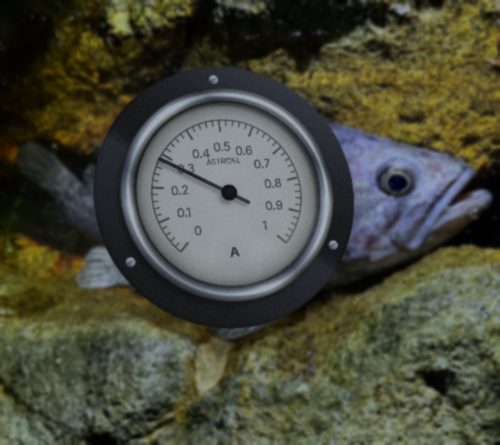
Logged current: 0.28 A
